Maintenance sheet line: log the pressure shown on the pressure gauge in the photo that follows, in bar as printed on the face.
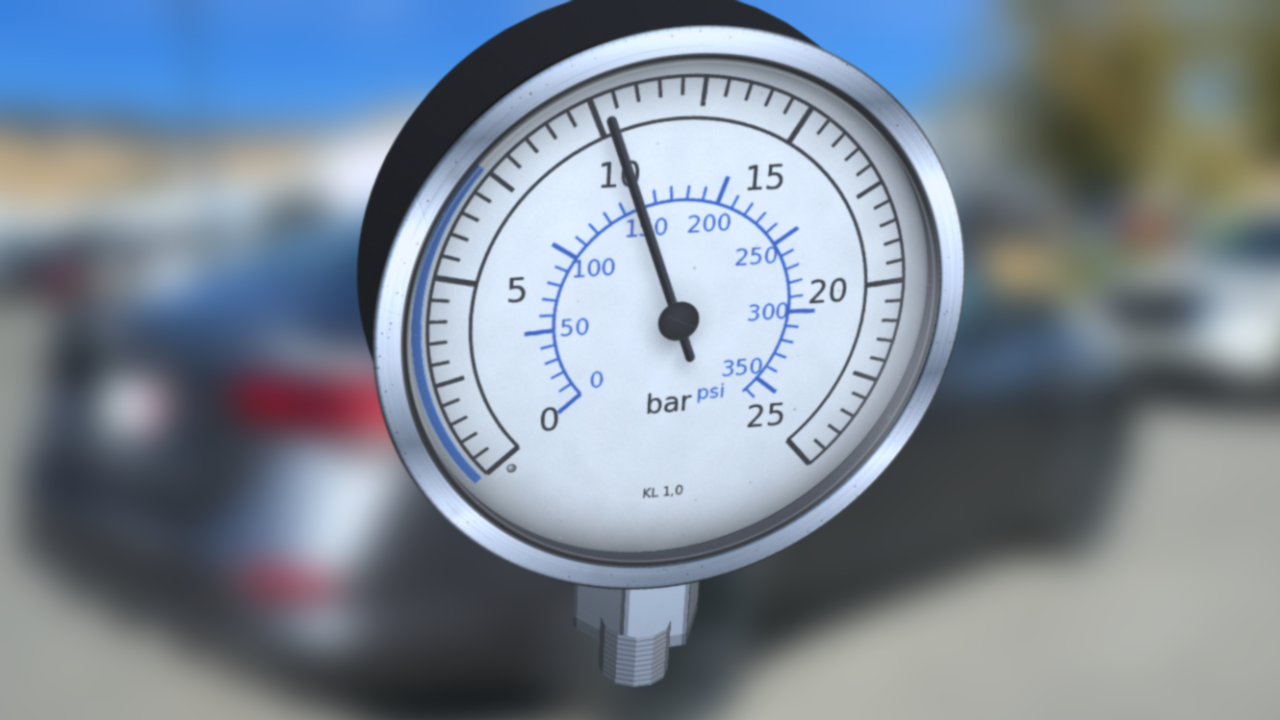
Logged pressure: 10.25 bar
